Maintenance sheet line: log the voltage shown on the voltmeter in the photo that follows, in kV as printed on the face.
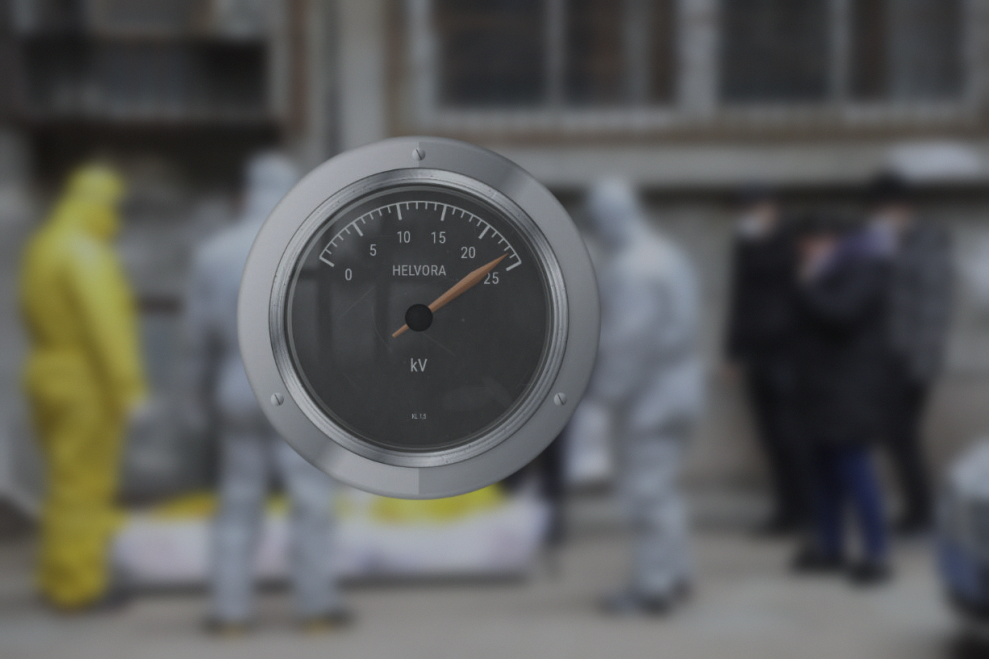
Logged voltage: 23.5 kV
